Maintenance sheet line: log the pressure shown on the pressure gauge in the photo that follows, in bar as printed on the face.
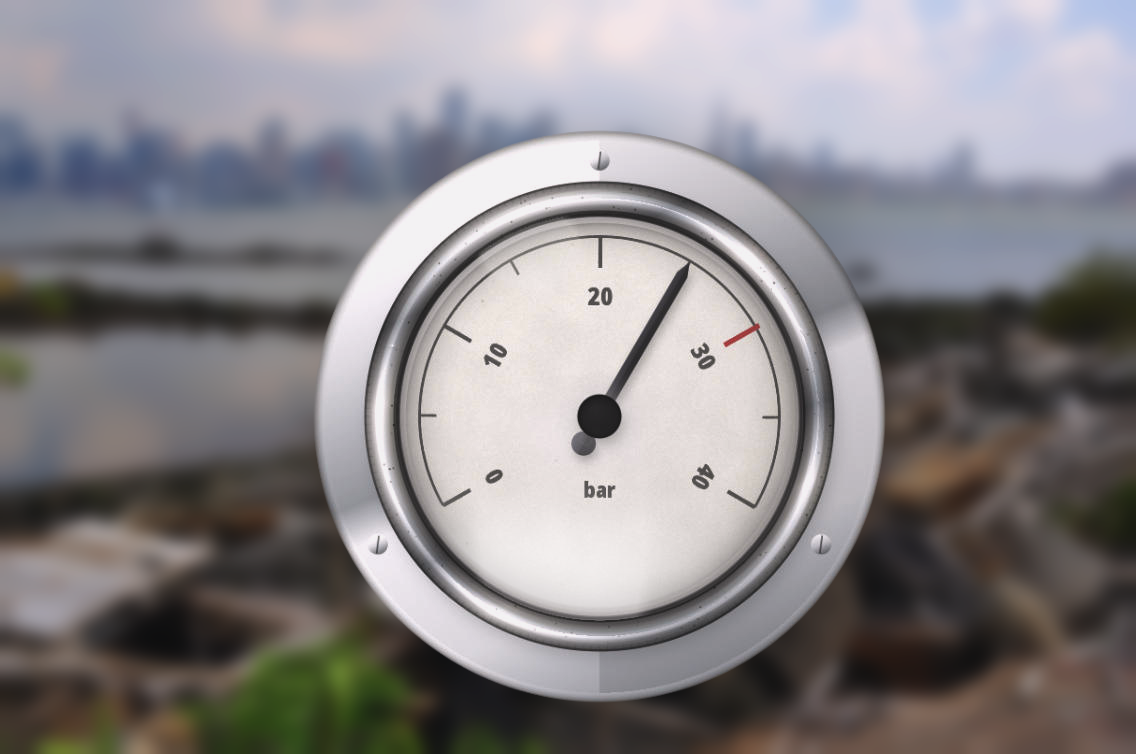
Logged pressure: 25 bar
